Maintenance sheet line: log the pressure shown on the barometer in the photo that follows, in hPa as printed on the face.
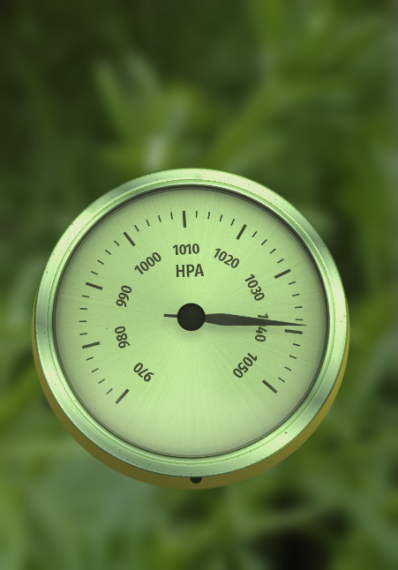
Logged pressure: 1039 hPa
